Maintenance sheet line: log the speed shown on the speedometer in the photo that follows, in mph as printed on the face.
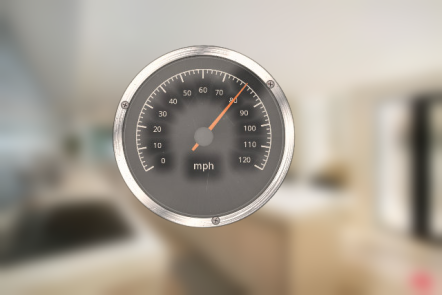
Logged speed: 80 mph
